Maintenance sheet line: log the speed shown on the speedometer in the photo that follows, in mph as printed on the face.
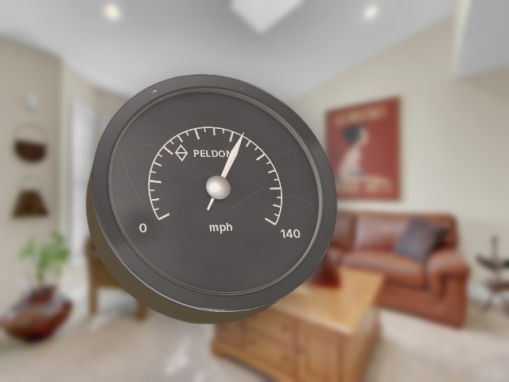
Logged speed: 85 mph
